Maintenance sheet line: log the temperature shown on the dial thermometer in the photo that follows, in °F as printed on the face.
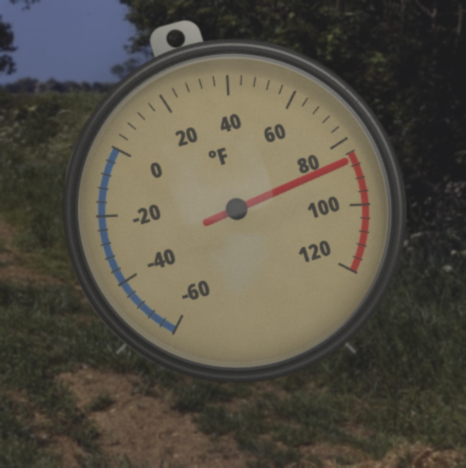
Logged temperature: 86 °F
